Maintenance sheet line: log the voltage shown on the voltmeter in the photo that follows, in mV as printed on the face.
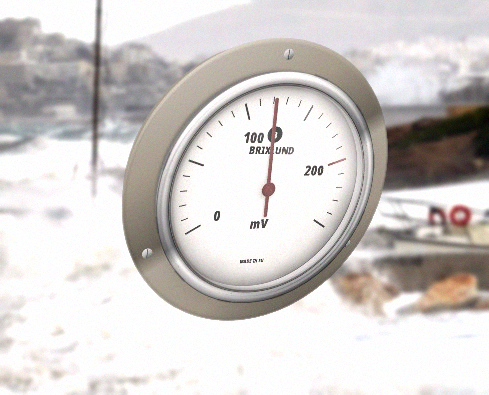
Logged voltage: 120 mV
